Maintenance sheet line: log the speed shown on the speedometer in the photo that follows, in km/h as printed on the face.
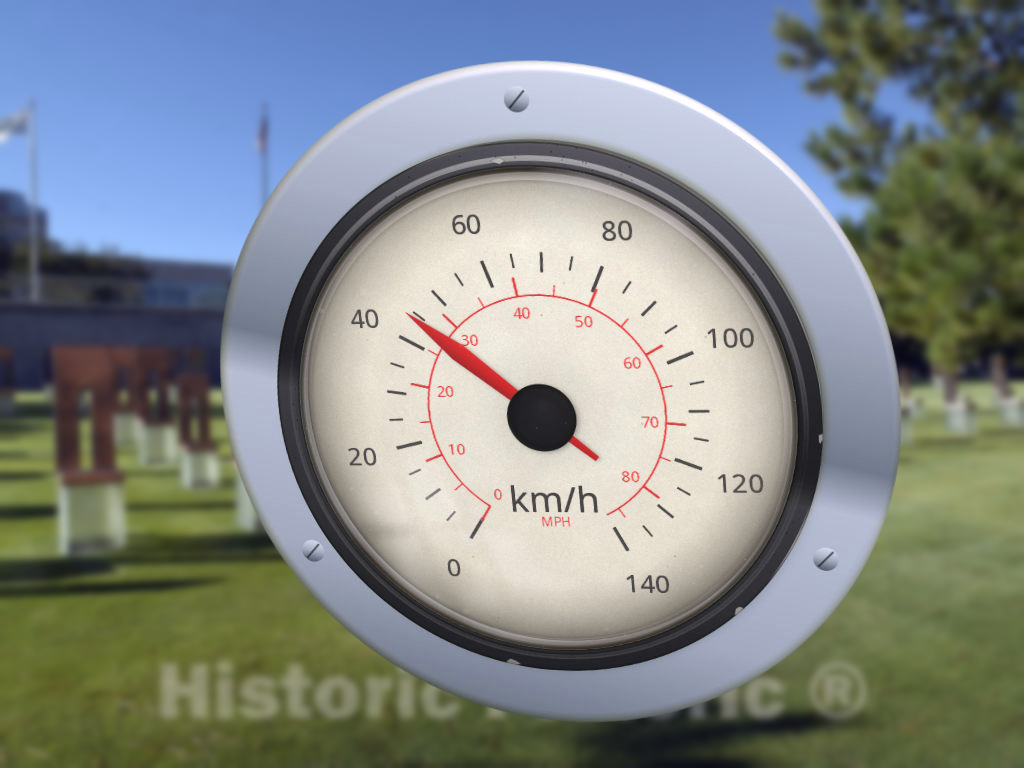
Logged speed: 45 km/h
